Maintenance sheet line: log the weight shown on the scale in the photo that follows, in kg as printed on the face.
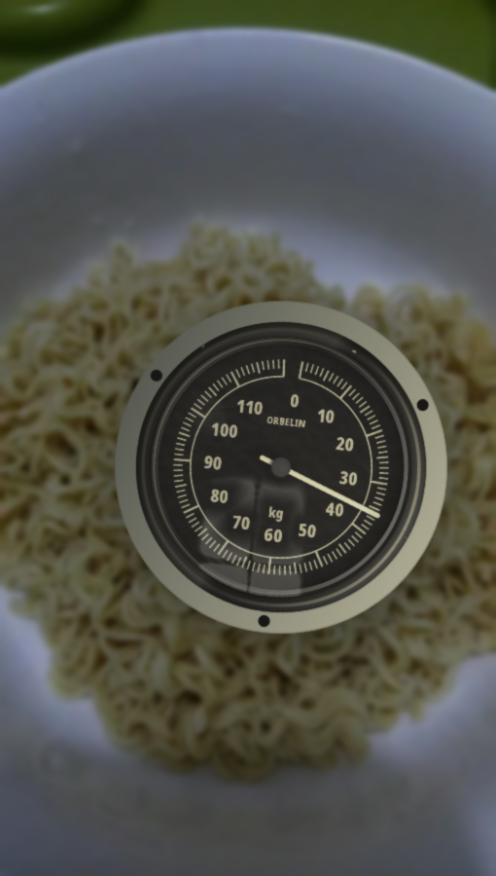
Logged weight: 36 kg
